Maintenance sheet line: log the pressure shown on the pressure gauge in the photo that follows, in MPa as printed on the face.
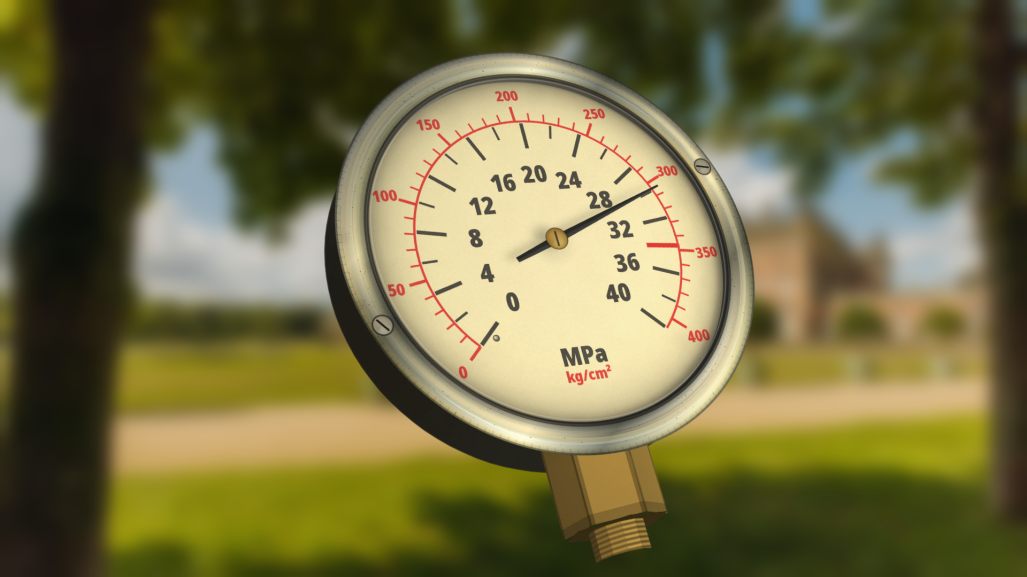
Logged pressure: 30 MPa
